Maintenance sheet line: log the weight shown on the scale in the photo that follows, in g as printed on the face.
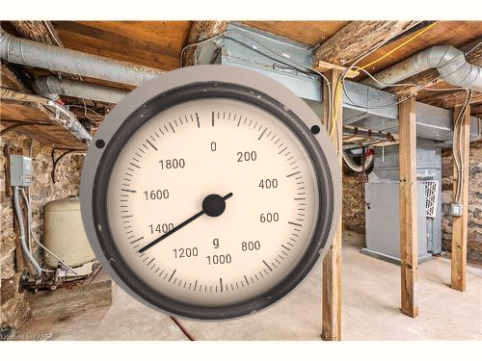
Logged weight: 1360 g
